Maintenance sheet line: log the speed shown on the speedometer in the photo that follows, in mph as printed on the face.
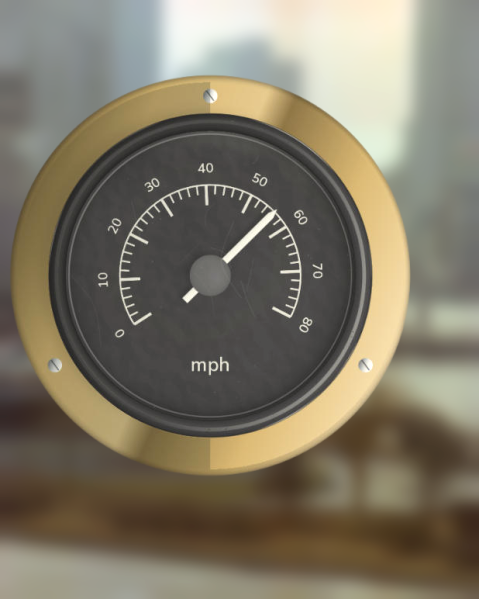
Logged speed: 56 mph
